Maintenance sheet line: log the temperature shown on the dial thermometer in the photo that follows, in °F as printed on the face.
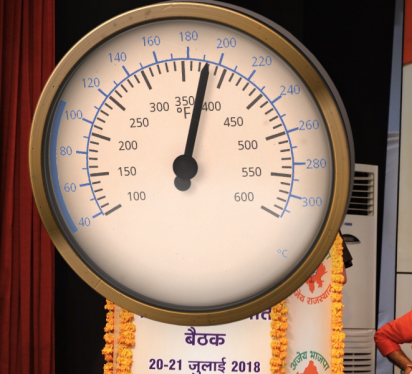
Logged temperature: 380 °F
